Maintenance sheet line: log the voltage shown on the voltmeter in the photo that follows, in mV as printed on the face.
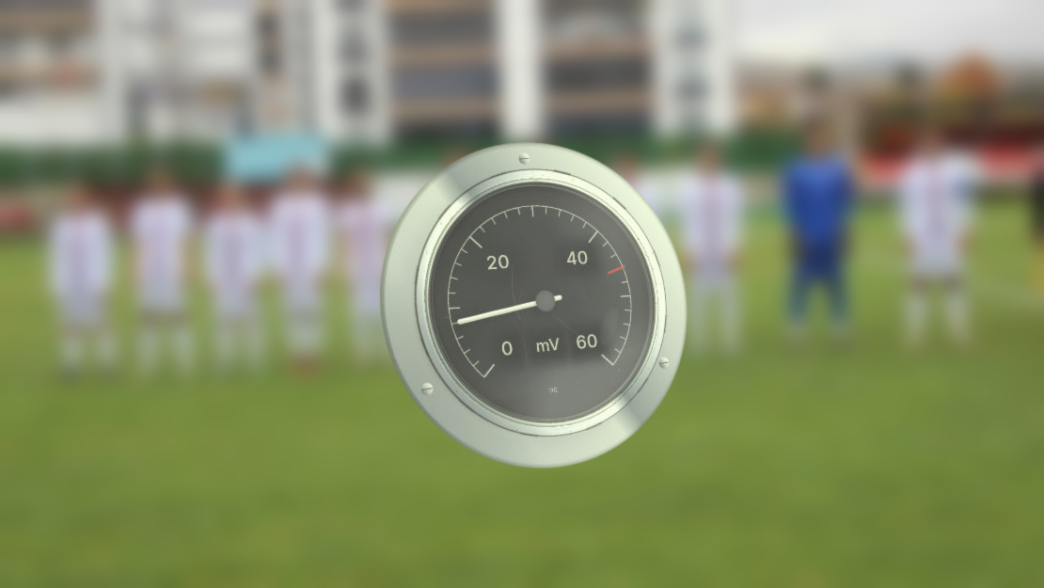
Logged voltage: 8 mV
